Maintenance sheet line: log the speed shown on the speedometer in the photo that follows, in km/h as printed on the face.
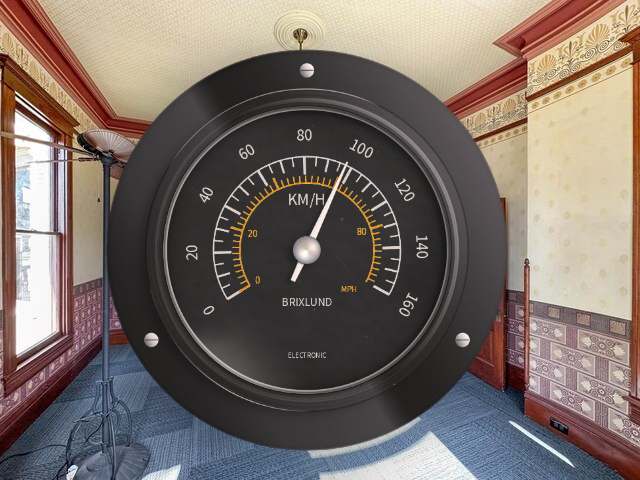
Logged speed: 97.5 km/h
